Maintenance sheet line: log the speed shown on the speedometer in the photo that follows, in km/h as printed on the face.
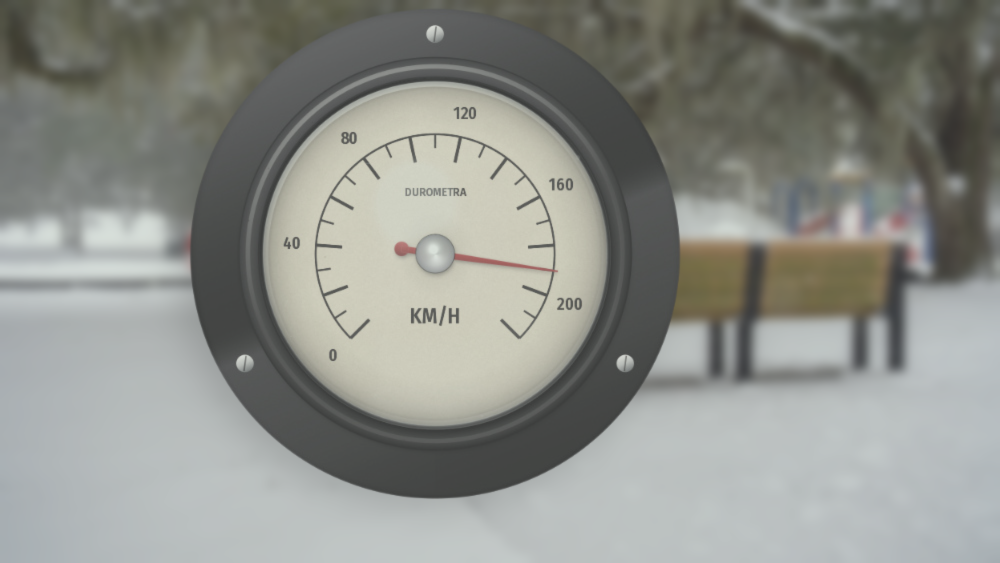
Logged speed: 190 km/h
